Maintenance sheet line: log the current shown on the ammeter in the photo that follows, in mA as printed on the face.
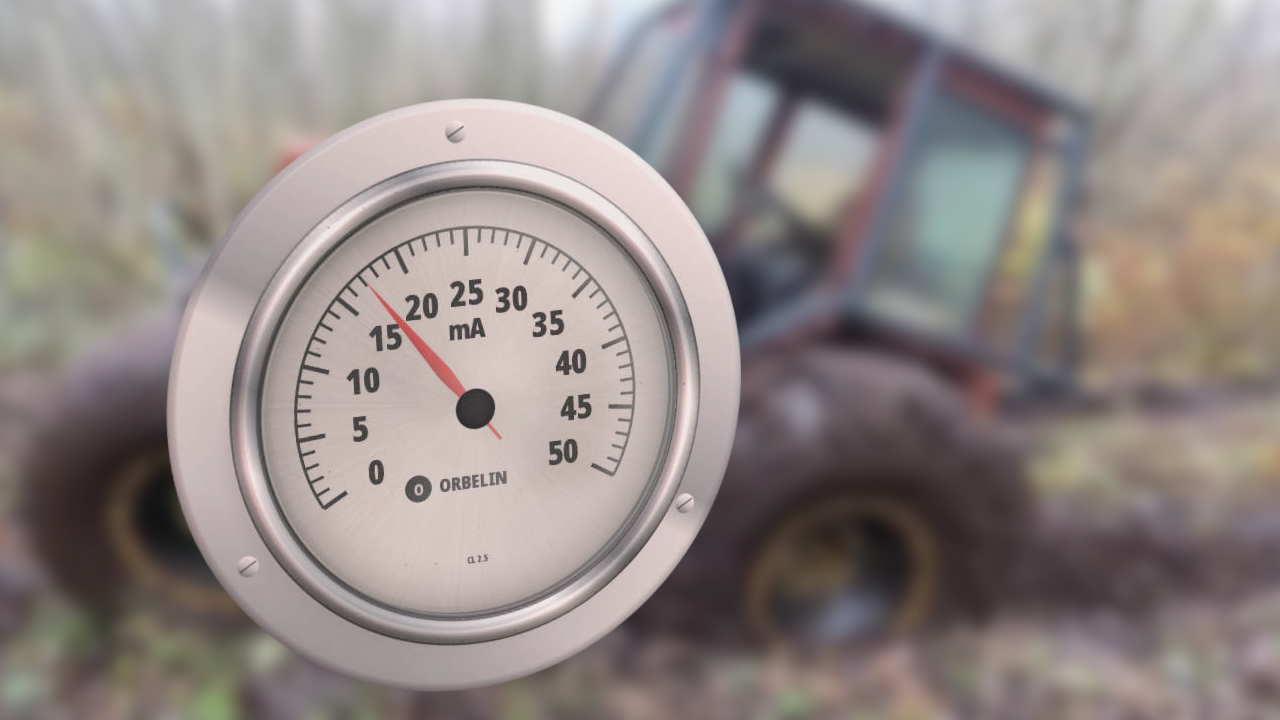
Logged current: 17 mA
